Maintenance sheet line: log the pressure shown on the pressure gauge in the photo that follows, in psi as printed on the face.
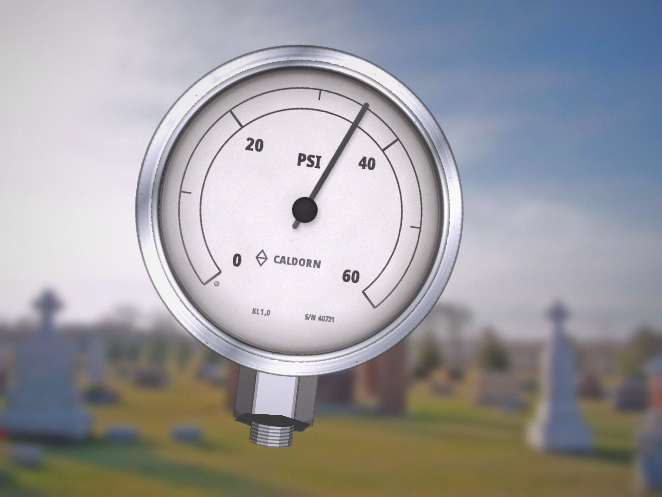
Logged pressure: 35 psi
